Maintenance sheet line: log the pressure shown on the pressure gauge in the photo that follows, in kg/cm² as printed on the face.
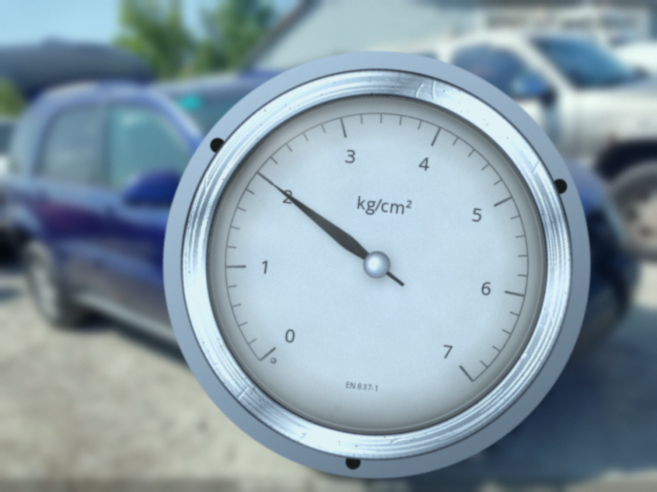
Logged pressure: 2 kg/cm²
